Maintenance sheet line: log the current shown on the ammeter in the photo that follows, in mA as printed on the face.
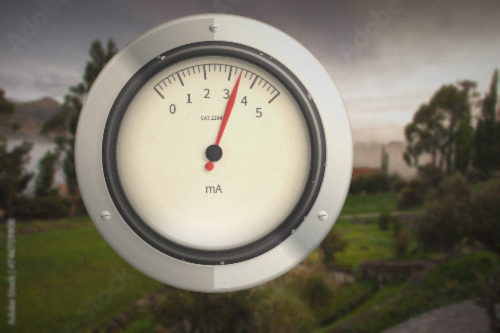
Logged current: 3.4 mA
